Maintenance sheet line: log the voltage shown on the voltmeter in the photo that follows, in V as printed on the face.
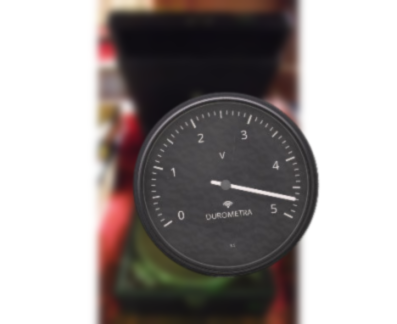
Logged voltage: 4.7 V
